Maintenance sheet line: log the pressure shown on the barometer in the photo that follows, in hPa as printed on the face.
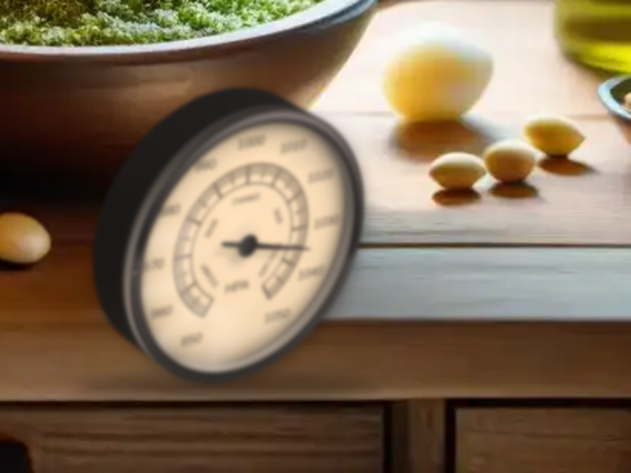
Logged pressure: 1035 hPa
